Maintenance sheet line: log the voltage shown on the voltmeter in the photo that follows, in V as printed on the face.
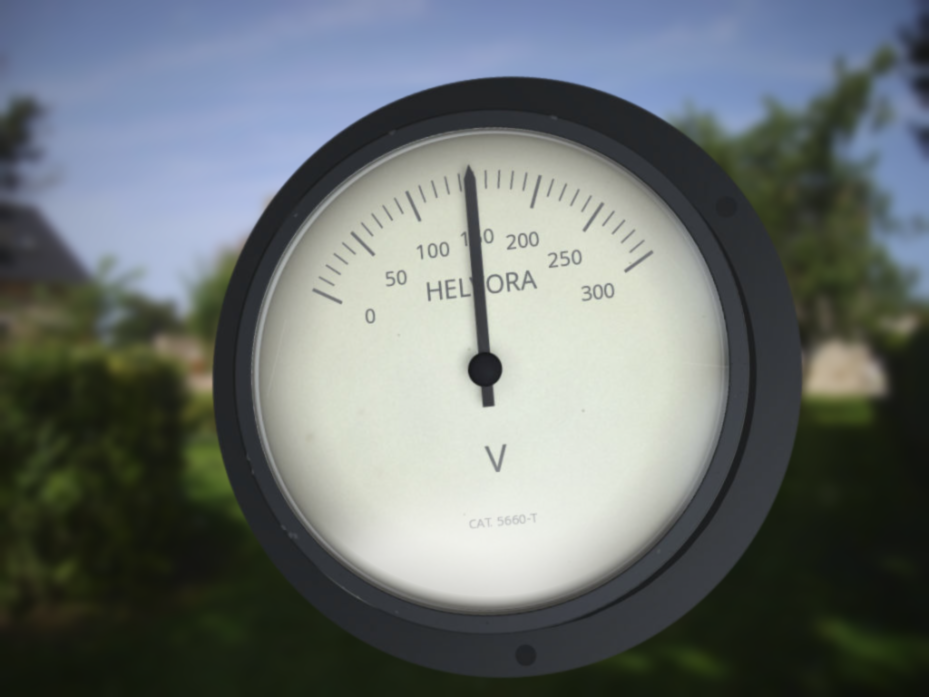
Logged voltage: 150 V
